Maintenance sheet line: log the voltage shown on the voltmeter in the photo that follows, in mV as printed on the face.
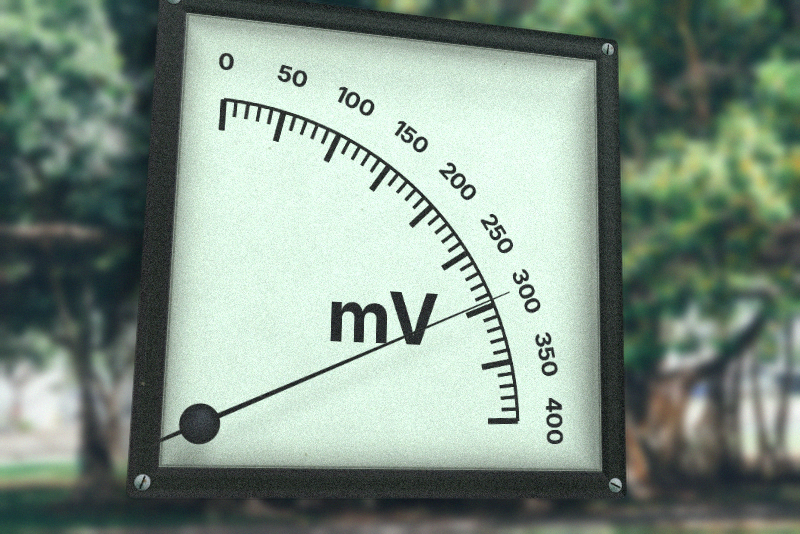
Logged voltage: 295 mV
